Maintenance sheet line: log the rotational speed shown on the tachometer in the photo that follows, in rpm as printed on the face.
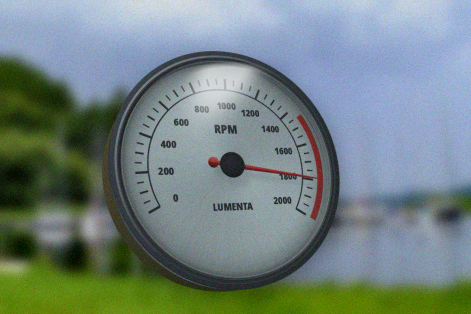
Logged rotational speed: 1800 rpm
